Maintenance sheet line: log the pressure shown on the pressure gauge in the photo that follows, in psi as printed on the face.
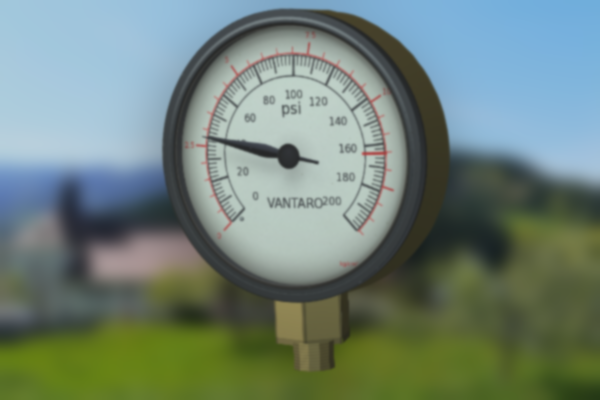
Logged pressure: 40 psi
